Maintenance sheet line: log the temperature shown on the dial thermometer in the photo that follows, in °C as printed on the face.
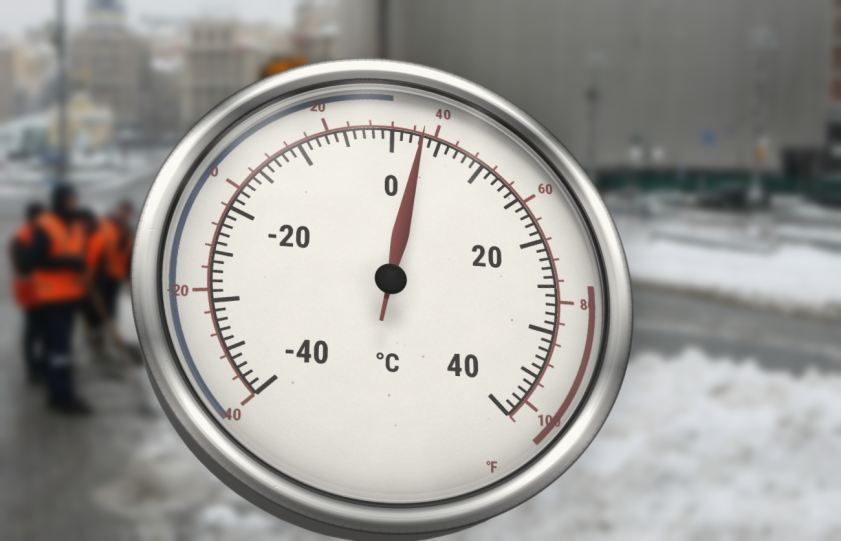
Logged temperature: 3 °C
